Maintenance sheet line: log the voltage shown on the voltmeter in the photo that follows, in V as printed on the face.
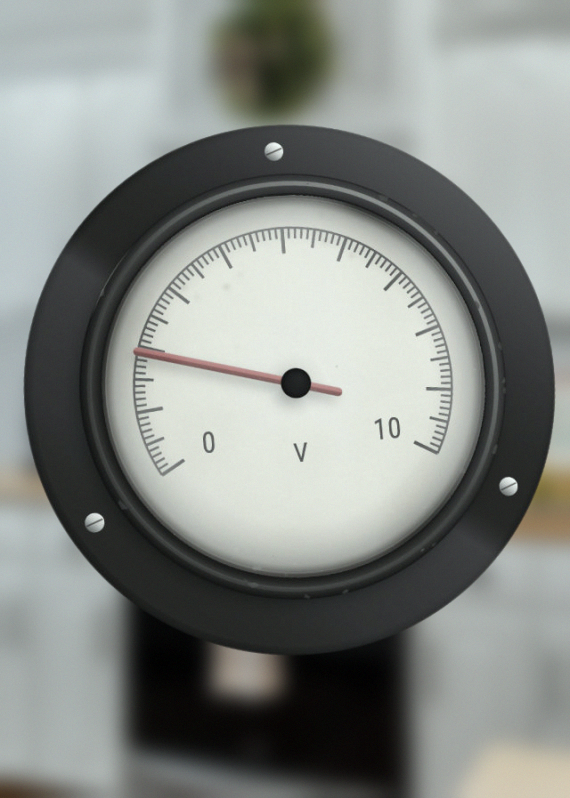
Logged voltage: 1.9 V
